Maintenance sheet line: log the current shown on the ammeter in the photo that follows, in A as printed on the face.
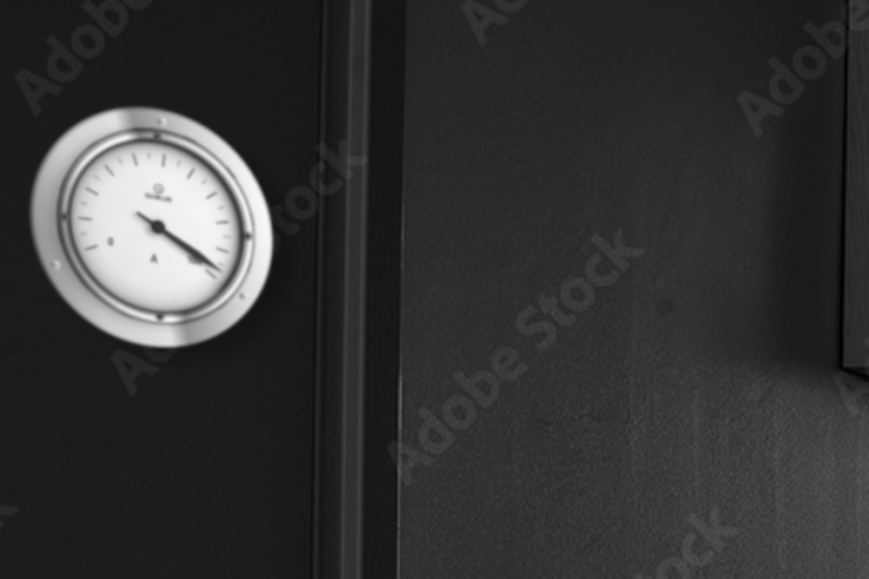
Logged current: 97.5 A
